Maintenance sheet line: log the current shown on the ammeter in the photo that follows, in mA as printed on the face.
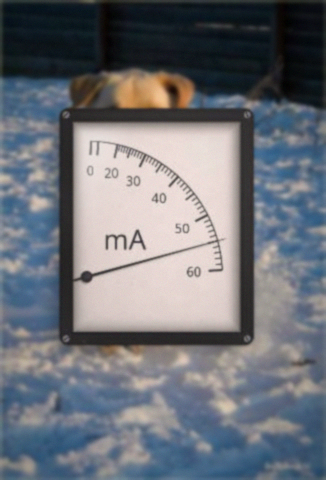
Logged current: 55 mA
